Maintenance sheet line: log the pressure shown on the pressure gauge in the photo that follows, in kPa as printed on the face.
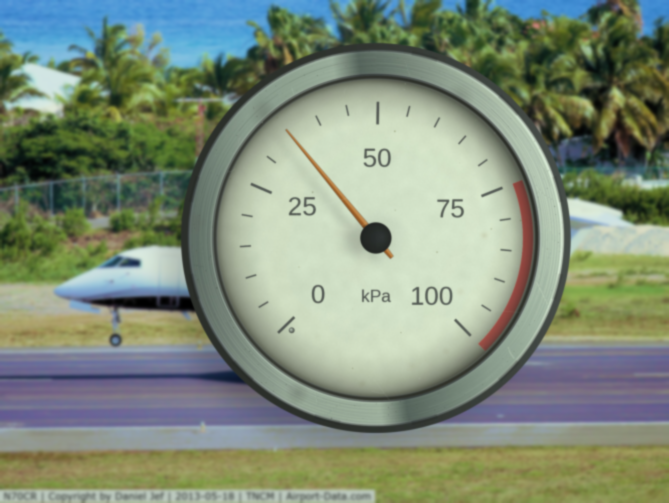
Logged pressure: 35 kPa
